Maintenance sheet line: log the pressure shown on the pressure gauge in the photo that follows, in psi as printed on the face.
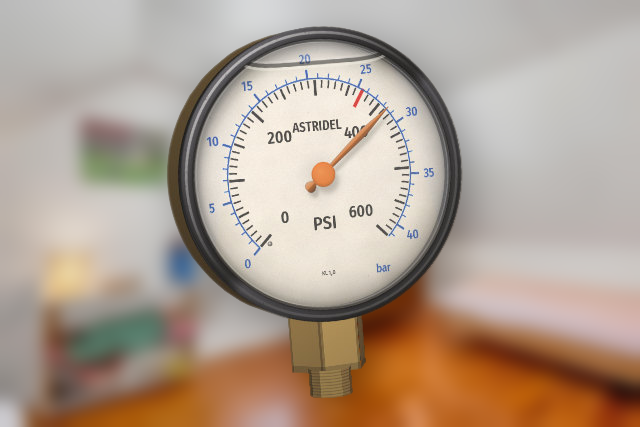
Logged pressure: 410 psi
